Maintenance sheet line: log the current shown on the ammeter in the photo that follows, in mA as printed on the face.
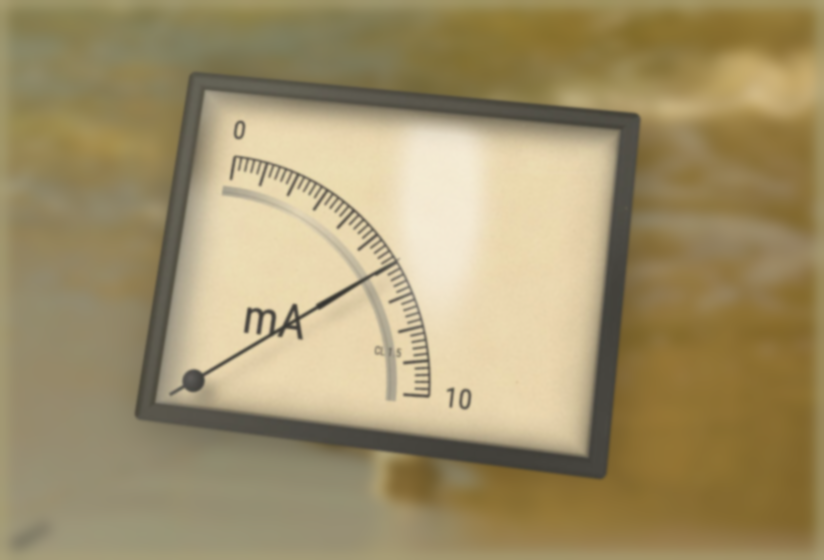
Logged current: 6 mA
